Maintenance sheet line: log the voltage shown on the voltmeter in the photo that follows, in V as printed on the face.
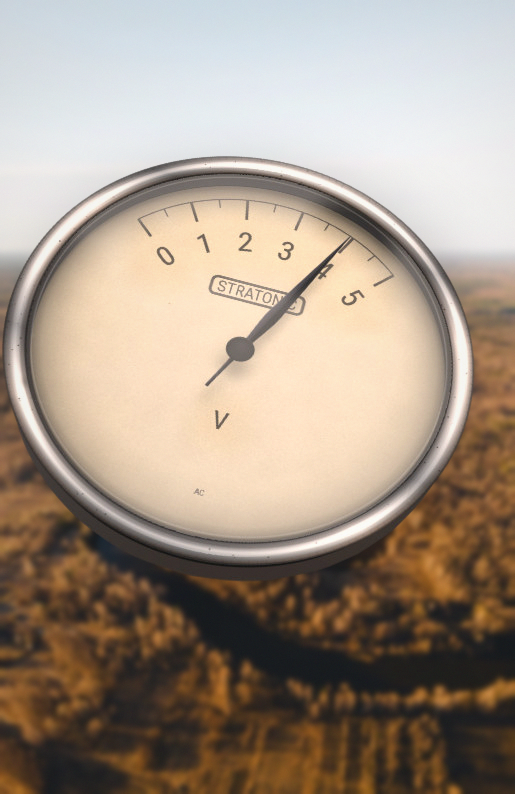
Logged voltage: 4 V
